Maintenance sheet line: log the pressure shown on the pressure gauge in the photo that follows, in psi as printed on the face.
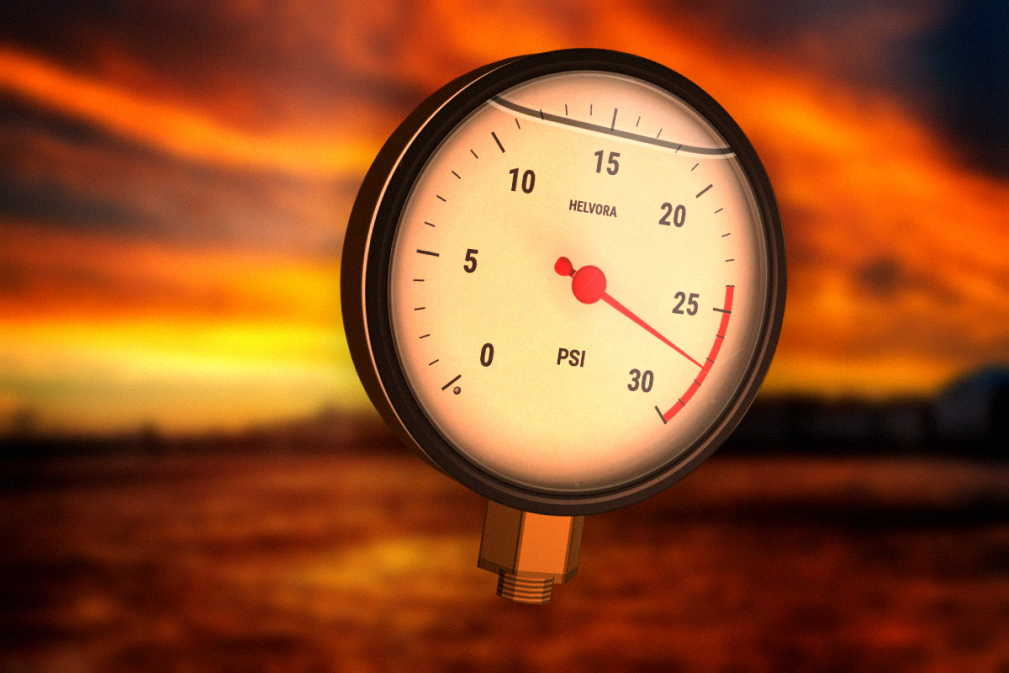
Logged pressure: 27.5 psi
